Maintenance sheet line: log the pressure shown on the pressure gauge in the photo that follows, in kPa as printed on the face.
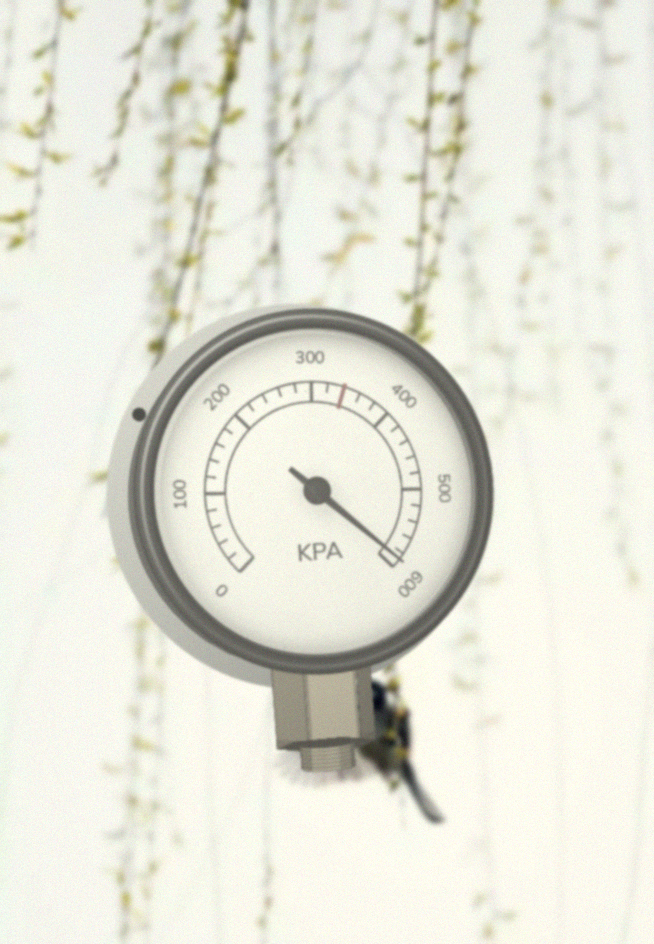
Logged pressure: 590 kPa
